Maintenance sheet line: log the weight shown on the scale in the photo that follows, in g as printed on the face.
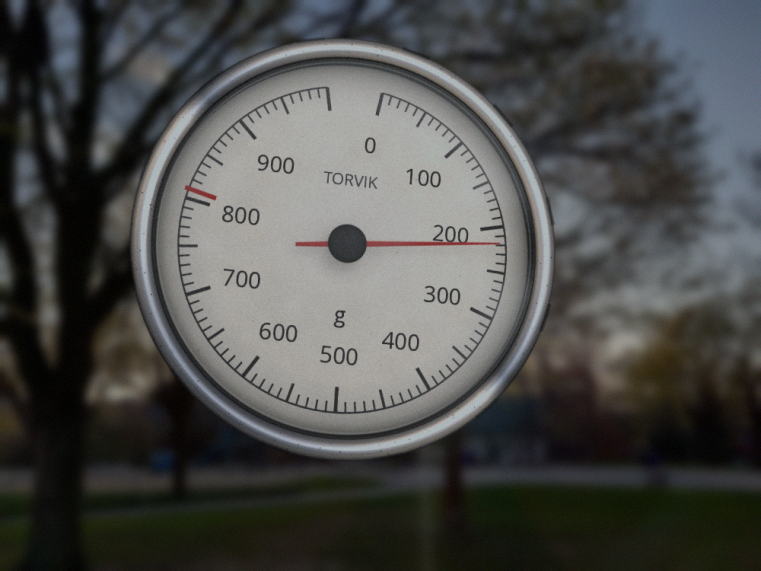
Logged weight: 220 g
